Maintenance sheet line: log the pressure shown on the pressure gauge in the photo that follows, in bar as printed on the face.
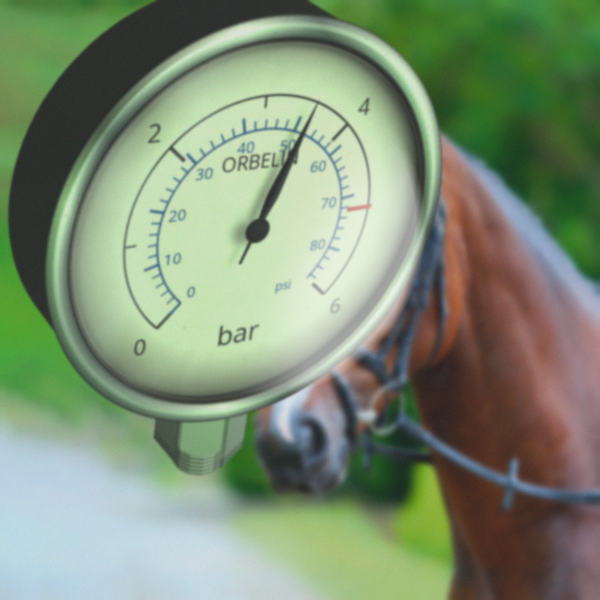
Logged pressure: 3.5 bar
